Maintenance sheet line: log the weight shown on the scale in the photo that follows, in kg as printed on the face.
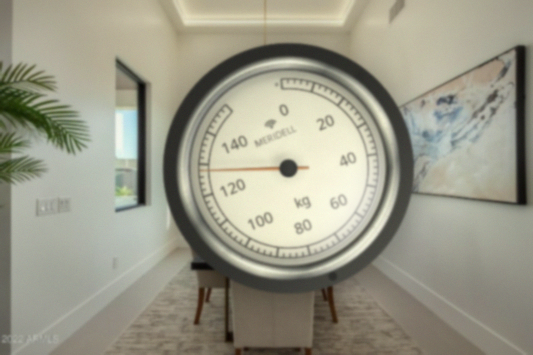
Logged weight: 128 kg
